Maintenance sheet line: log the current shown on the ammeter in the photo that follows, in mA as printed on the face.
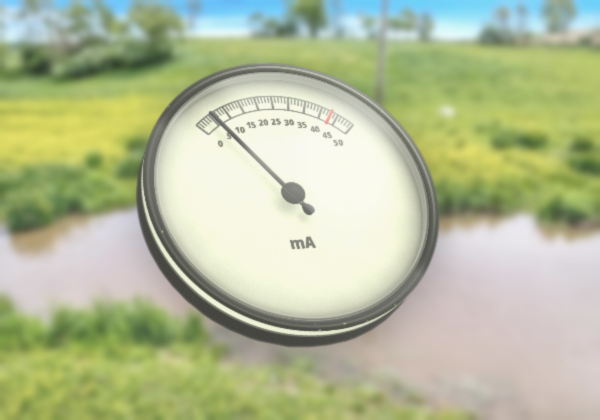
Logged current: 5 mA
